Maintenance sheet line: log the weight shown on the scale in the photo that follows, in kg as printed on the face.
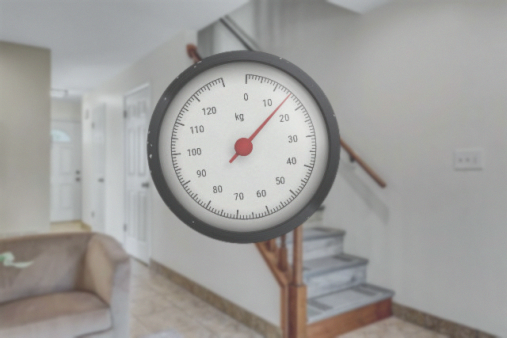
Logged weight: 15 kg
